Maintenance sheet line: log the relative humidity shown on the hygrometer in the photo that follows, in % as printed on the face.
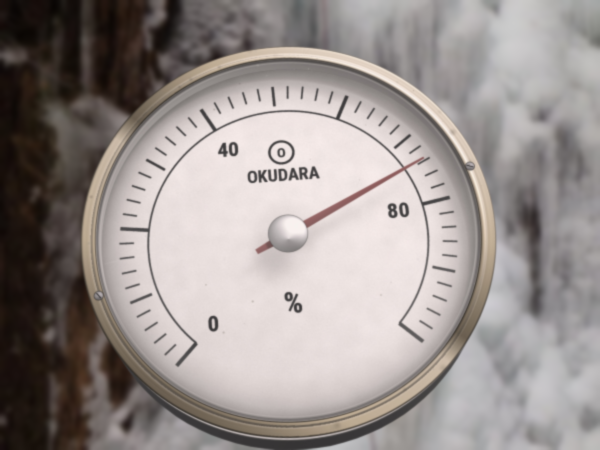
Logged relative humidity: 74 %
